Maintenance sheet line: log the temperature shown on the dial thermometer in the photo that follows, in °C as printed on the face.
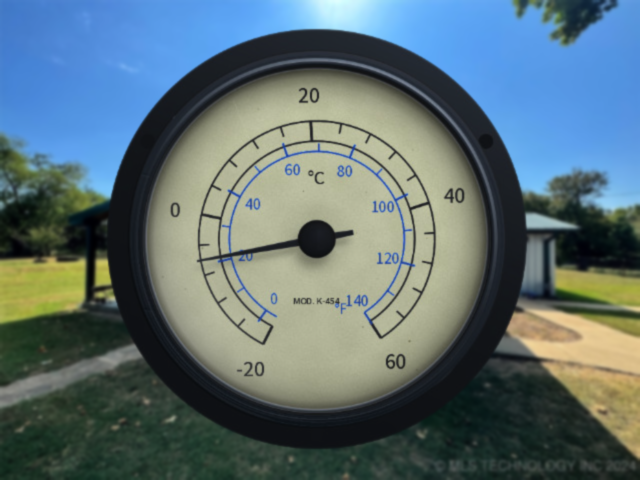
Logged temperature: -6 °C
